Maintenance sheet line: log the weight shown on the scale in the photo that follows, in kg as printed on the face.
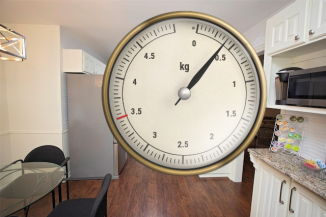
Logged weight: 0.4 kg
